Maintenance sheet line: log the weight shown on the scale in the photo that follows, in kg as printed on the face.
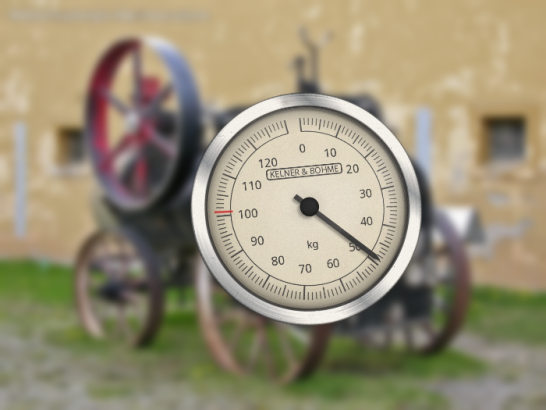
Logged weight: 49 kg
